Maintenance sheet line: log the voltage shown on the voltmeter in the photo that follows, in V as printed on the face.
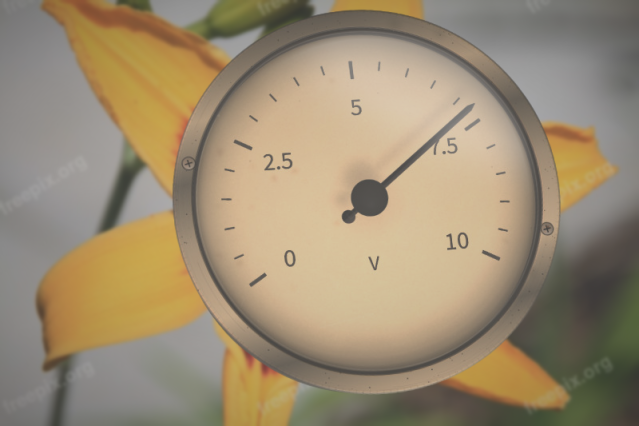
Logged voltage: 7.25 V
